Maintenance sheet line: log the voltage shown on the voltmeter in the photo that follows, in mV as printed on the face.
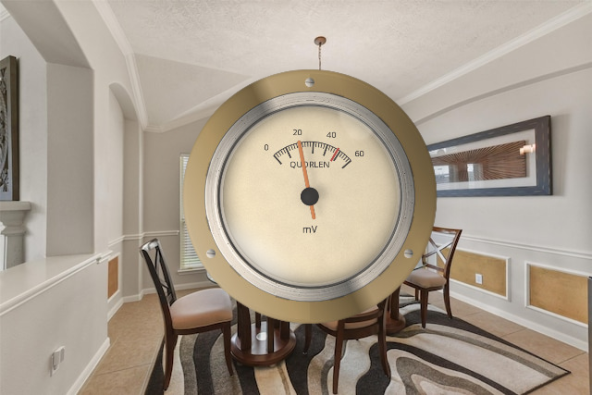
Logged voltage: 20 mV
